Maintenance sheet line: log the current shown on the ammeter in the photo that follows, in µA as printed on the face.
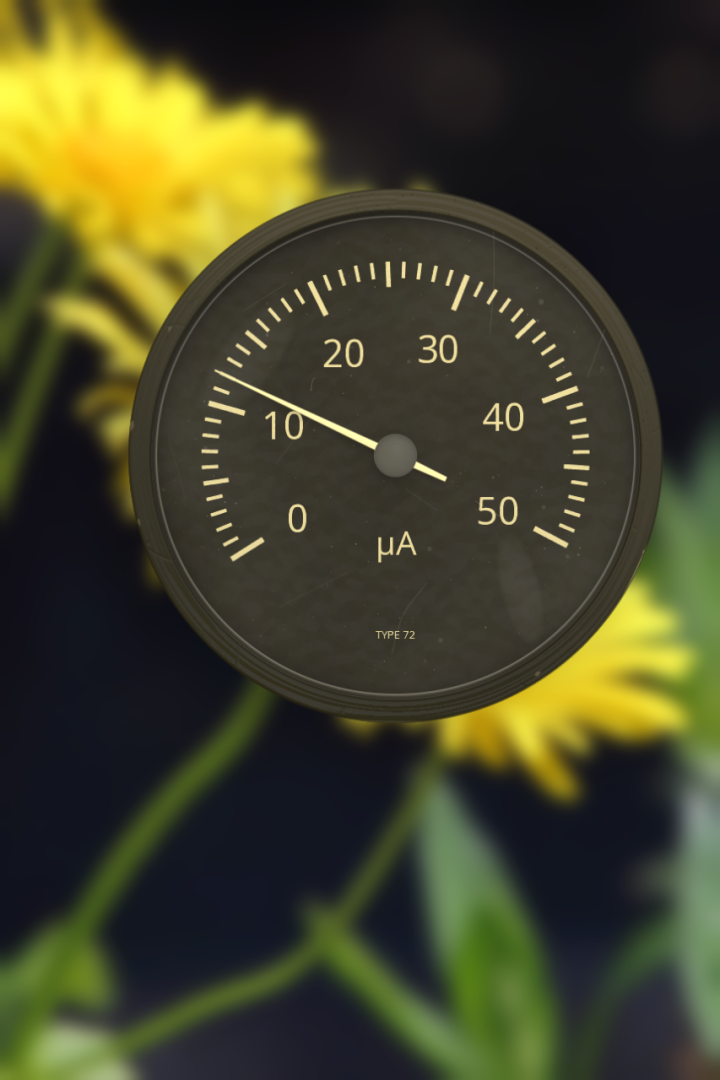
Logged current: 12 µA
